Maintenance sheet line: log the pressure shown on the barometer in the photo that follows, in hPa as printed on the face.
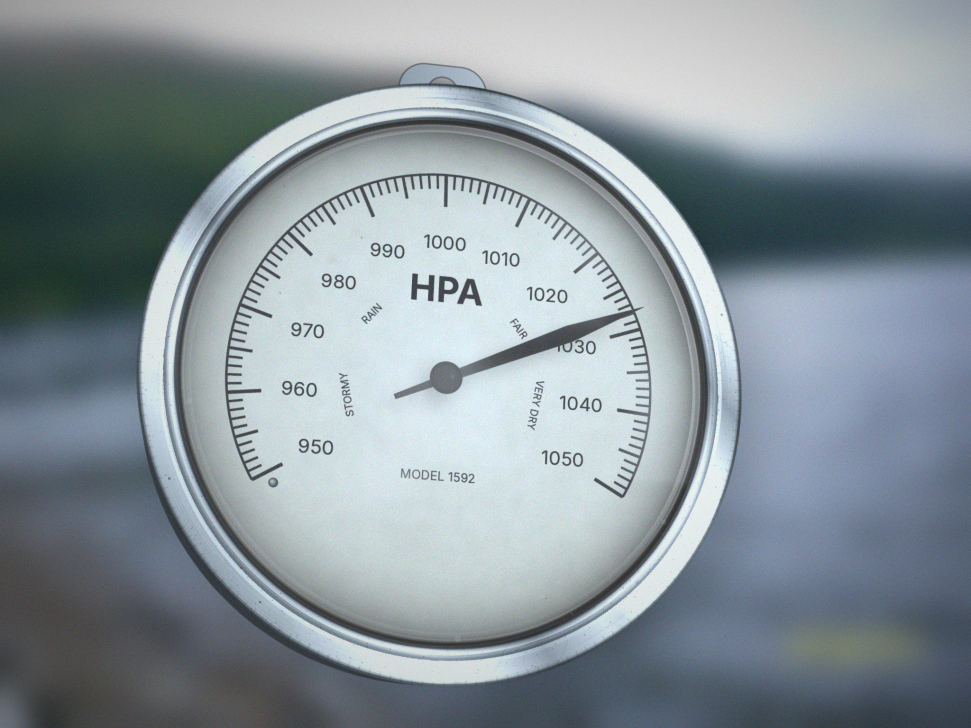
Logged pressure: 1028 hPa
